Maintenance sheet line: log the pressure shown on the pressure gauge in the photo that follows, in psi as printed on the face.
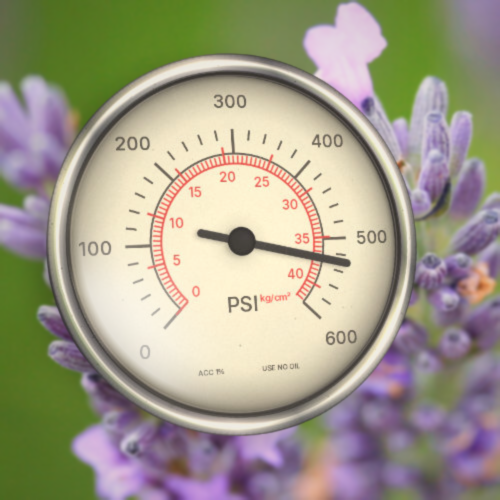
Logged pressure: 530 psi
